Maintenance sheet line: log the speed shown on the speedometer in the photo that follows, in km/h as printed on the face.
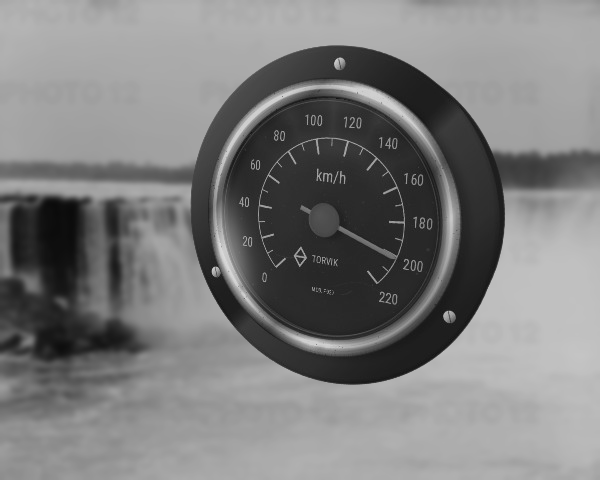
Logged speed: 200 km/h
